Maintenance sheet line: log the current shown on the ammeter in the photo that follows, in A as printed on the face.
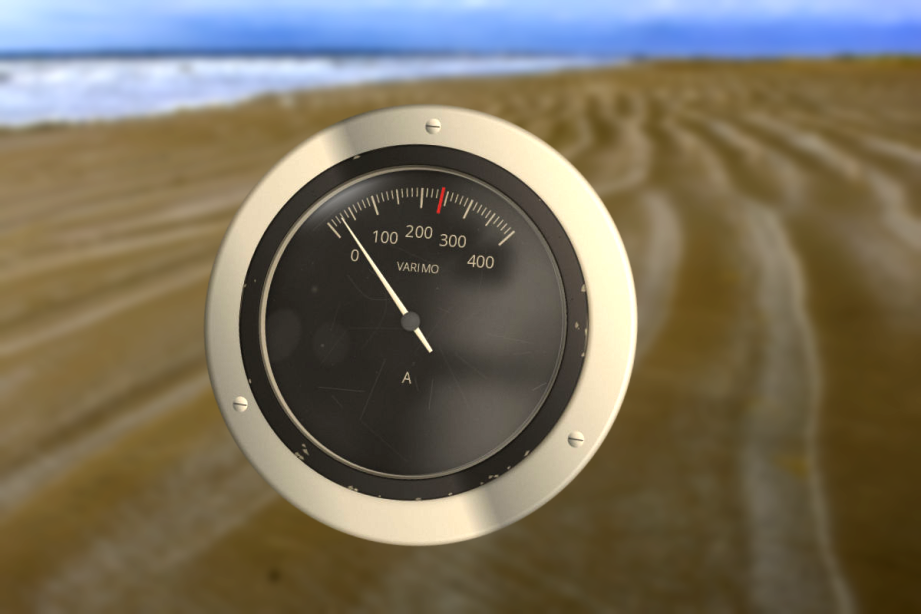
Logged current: 30 A
